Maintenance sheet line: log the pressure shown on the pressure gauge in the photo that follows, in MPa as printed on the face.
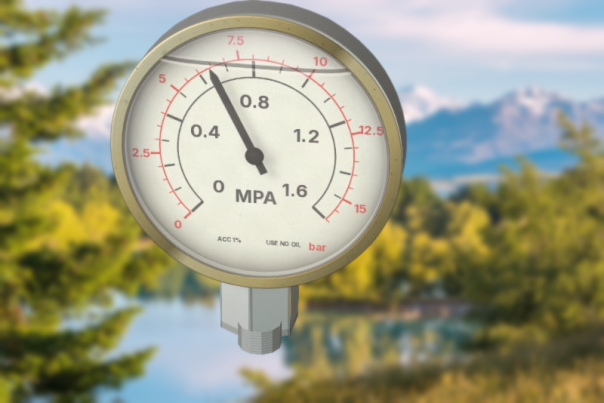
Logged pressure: 0.65 MPa
